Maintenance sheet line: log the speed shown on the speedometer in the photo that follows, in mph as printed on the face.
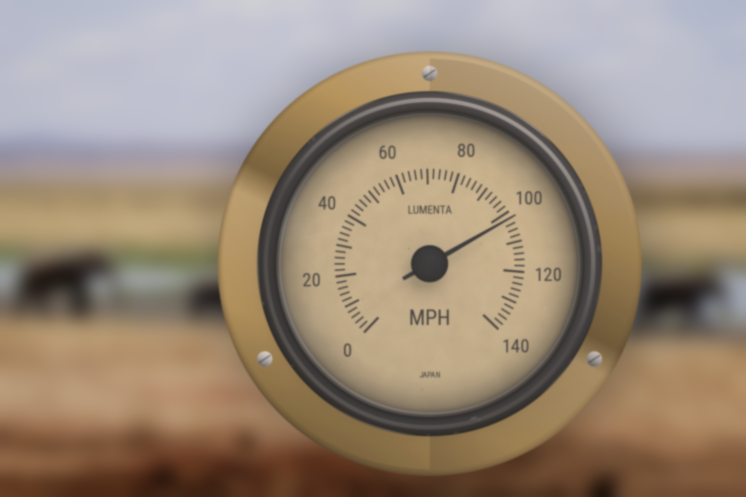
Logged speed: 102 mph
